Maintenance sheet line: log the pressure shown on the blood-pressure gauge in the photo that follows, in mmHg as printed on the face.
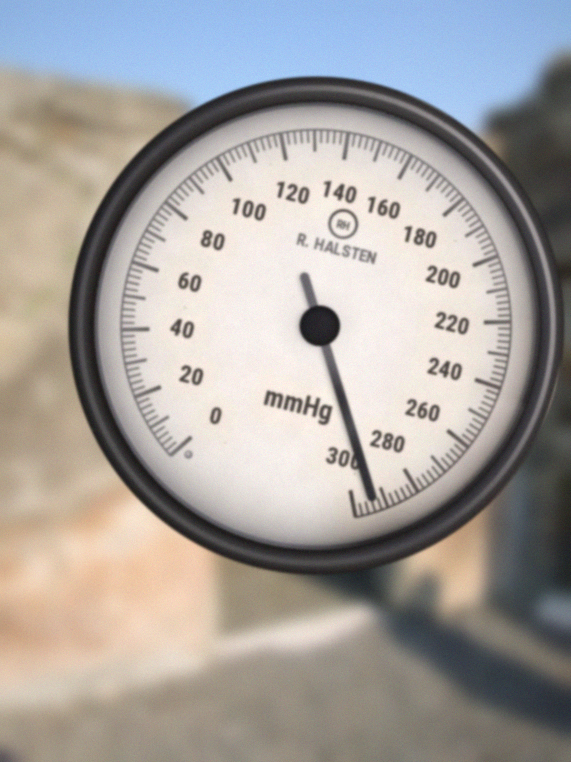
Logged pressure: 294 mmHg
